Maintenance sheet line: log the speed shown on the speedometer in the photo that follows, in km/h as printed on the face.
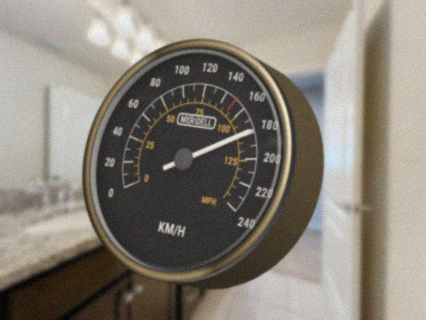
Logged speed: 180 km/h
